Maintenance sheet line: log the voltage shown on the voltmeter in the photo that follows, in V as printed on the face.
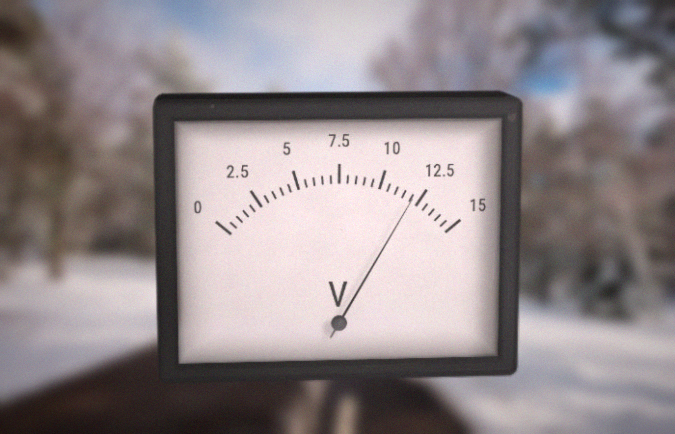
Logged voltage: 12 V
